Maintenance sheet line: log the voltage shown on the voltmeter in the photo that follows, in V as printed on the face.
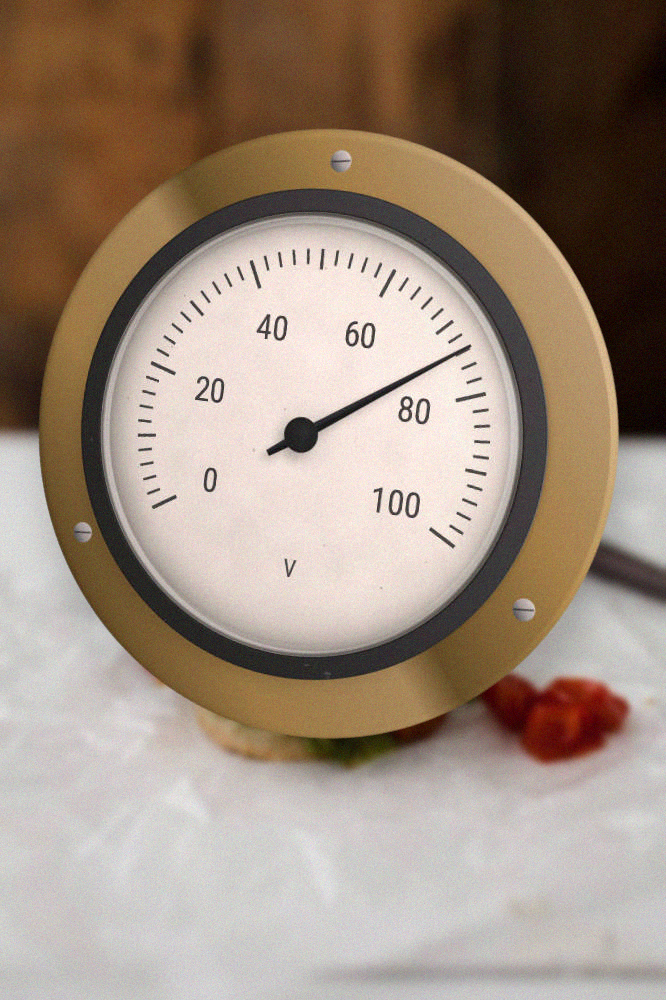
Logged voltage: 74 V
